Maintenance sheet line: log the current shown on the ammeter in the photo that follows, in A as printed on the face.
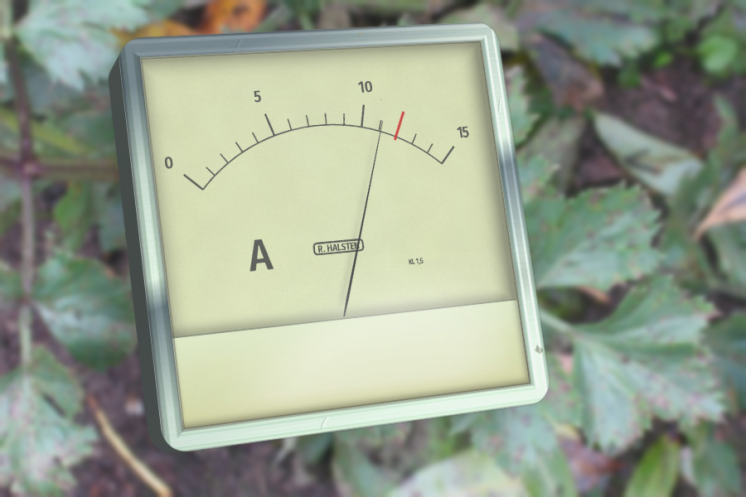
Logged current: 11 A
